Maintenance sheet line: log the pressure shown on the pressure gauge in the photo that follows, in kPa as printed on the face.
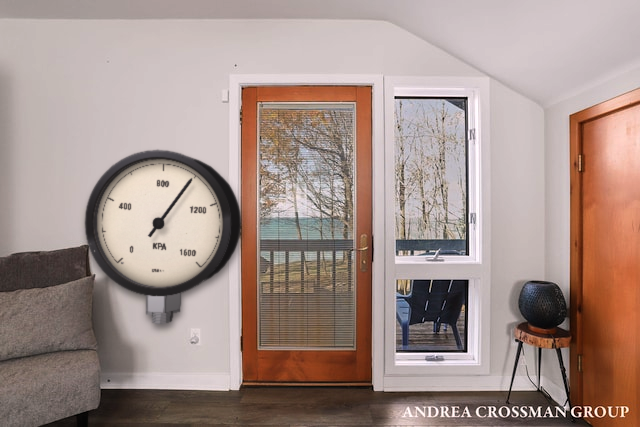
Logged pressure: 1000 kPa
